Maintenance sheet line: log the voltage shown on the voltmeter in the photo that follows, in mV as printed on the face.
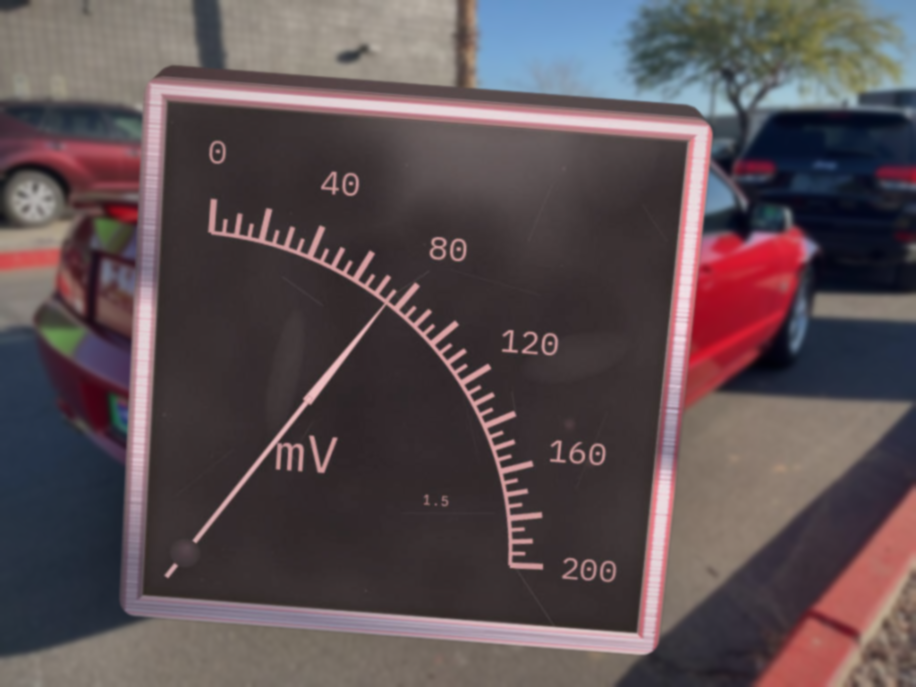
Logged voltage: 75 mV
